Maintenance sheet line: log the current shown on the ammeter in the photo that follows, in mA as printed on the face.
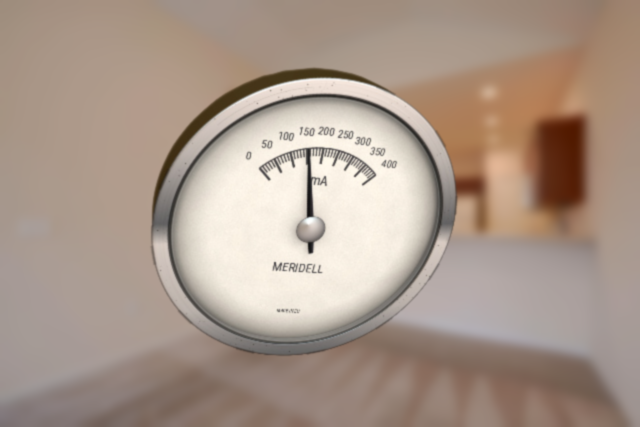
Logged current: 150 mA
